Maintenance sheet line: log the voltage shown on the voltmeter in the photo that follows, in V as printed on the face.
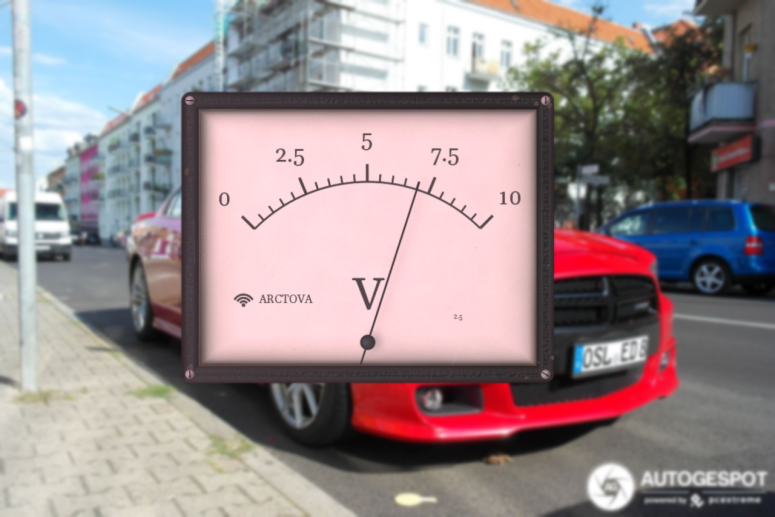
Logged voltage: 7 V
